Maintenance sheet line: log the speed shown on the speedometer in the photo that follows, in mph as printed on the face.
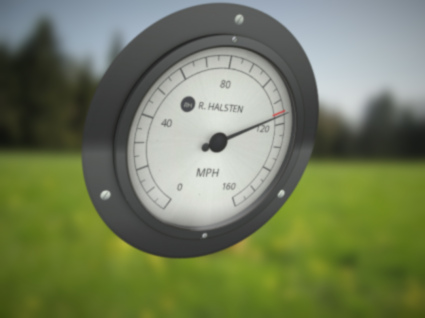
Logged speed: 115 mph
